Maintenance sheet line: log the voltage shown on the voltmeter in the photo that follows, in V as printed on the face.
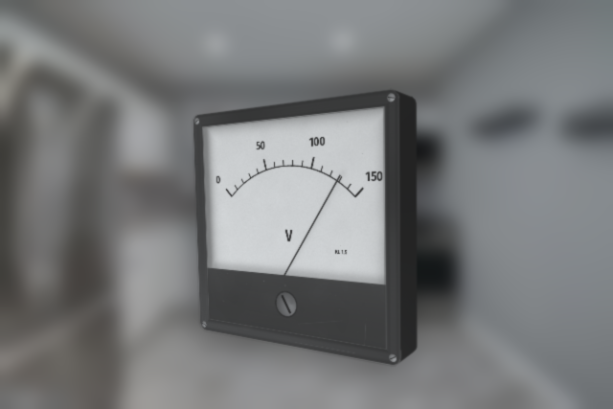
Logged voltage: 130 V
